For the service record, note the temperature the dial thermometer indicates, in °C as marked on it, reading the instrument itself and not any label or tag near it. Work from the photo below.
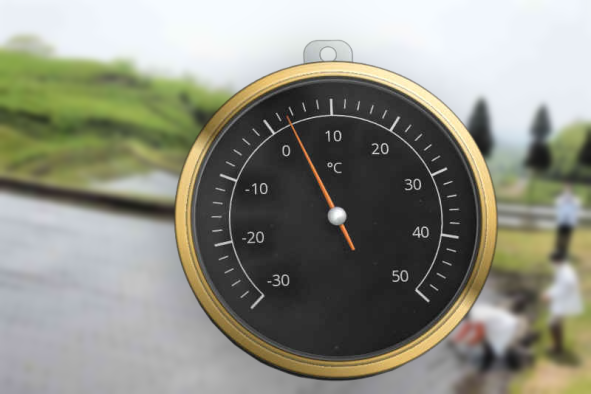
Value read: 3 °C
